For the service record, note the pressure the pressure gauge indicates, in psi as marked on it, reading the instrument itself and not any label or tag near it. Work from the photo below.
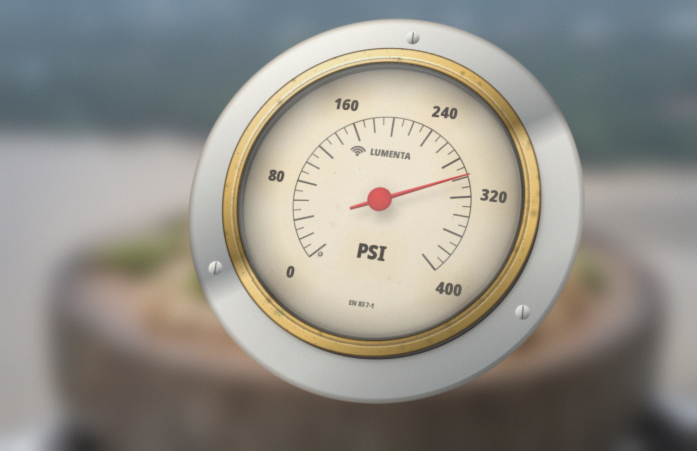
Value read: 300 psi
